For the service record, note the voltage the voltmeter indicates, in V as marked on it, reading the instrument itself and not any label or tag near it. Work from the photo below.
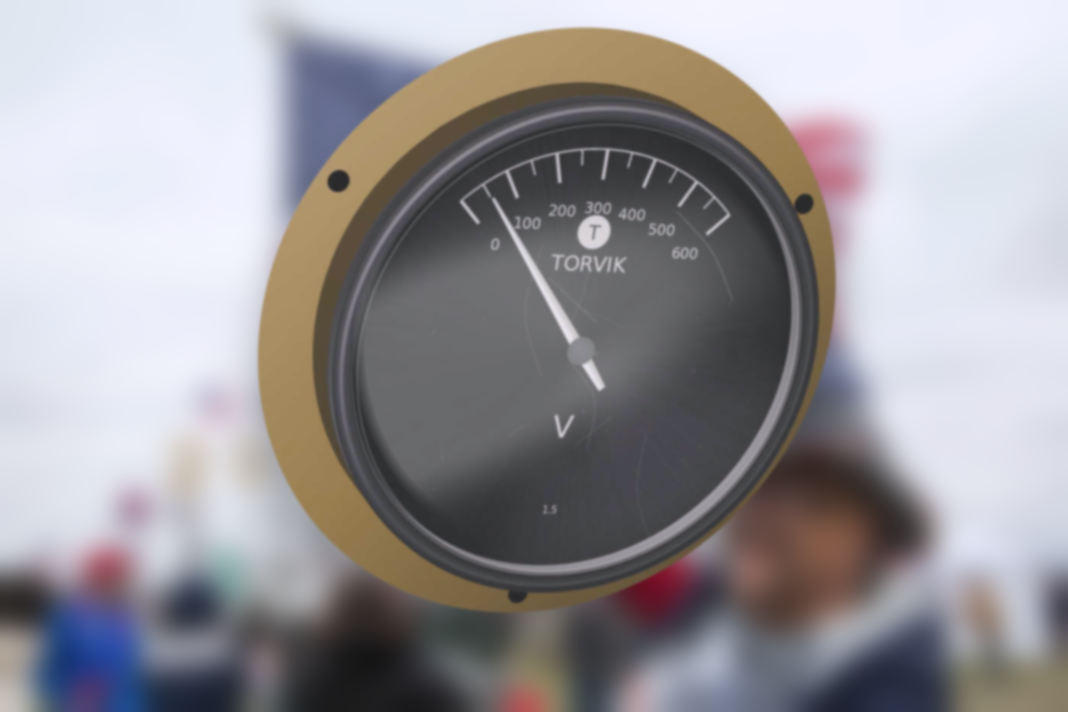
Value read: 50 V
